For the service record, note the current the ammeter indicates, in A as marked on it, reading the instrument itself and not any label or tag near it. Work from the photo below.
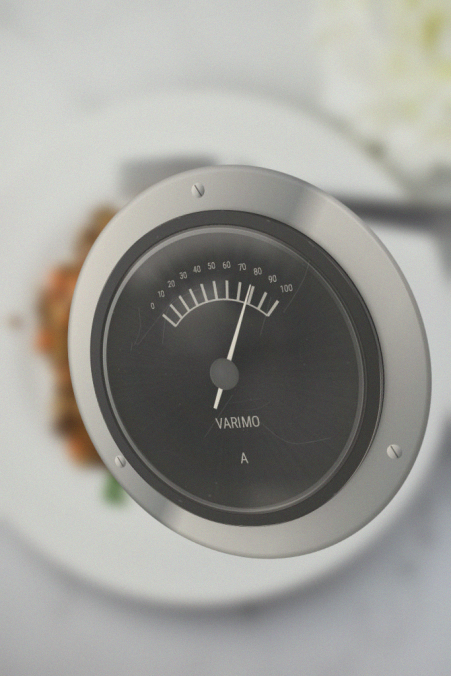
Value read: 80 A
